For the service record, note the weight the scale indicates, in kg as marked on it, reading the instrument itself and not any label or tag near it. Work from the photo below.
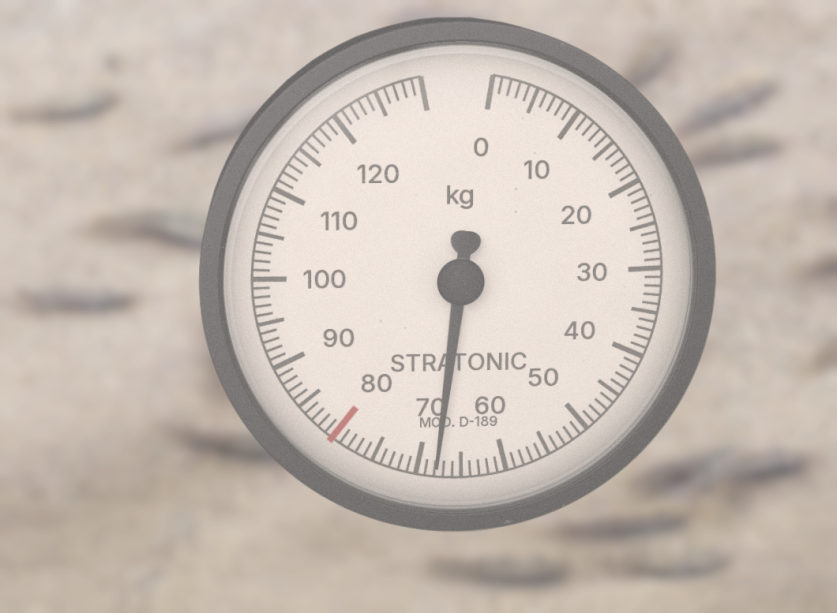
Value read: 68 kg
